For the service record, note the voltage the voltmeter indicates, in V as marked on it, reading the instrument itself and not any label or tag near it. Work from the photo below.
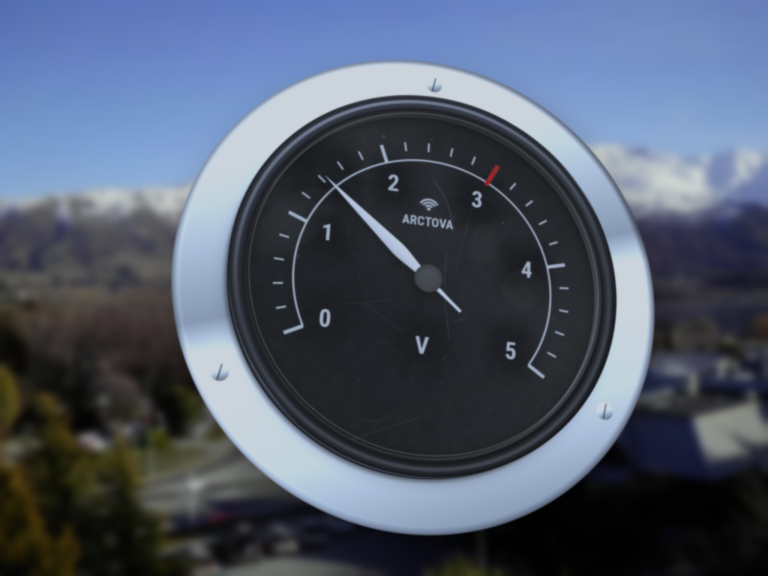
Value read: 1.4 V
